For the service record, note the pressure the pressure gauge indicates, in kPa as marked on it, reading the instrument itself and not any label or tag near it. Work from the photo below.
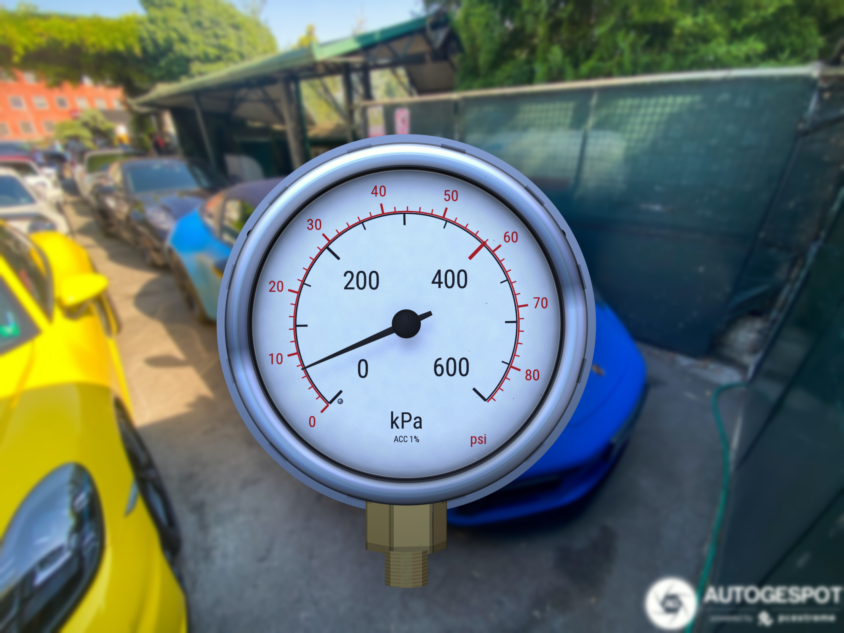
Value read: 50 kPa
